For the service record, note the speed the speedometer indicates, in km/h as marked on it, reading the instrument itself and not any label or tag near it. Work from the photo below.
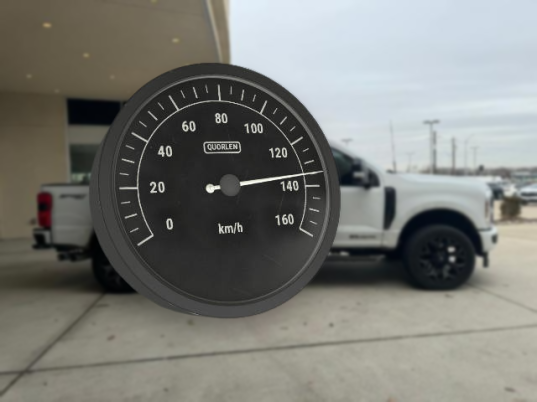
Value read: 135 km/h
